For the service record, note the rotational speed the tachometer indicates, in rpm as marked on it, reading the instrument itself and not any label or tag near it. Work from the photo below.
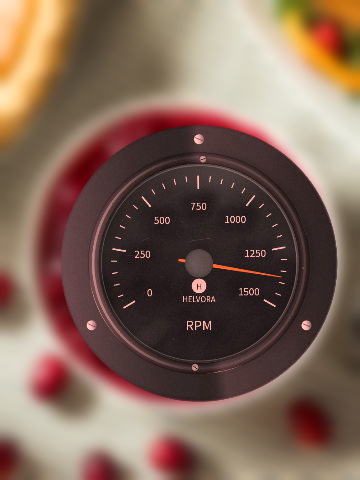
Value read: 1375 rpm
